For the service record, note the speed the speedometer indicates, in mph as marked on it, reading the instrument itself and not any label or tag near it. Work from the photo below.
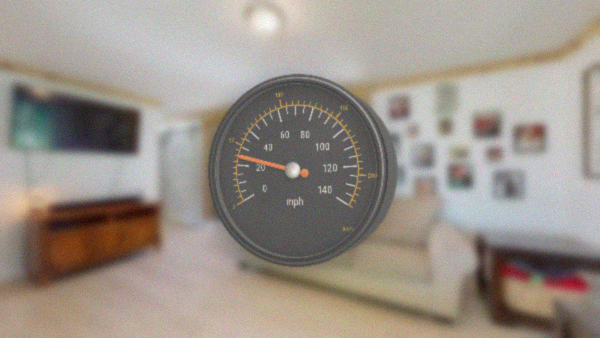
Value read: 25 mph
